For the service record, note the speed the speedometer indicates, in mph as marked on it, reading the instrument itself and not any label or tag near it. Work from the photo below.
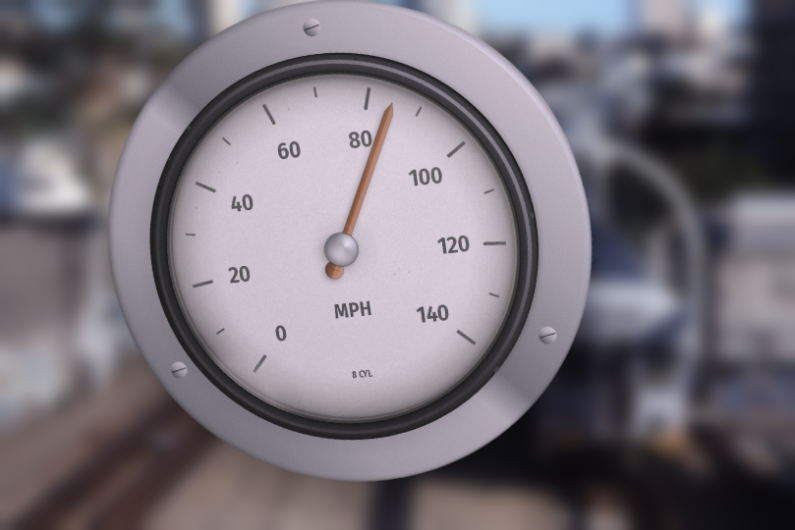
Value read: 85 mph
